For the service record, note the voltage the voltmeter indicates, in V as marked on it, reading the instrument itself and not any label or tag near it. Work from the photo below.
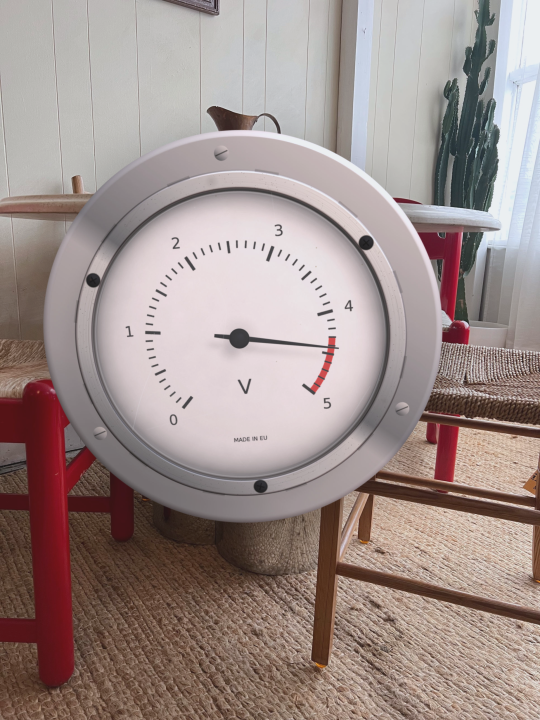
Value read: 4.4 V
